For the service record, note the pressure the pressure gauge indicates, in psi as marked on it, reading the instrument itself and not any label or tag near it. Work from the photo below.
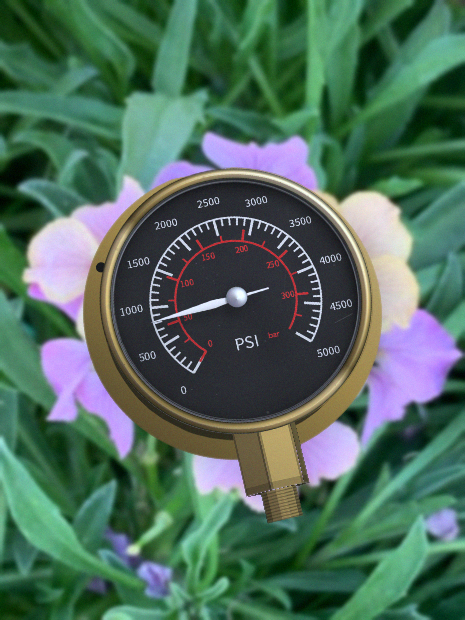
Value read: 800 psi
